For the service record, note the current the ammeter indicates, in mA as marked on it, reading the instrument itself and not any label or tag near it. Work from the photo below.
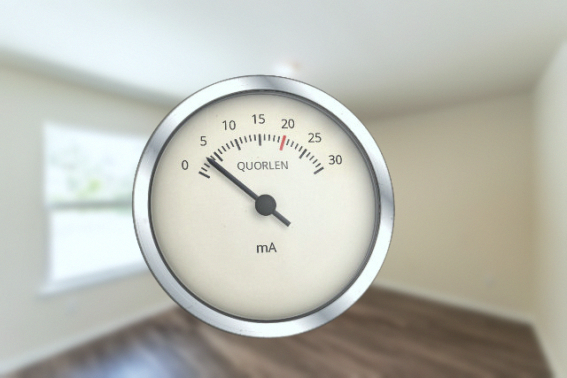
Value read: 3 mA
